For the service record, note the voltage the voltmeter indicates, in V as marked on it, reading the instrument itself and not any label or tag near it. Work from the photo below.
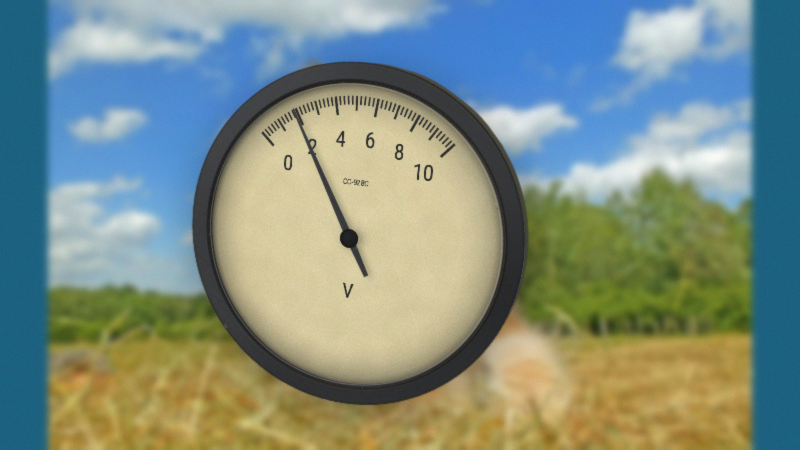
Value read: 2 V
